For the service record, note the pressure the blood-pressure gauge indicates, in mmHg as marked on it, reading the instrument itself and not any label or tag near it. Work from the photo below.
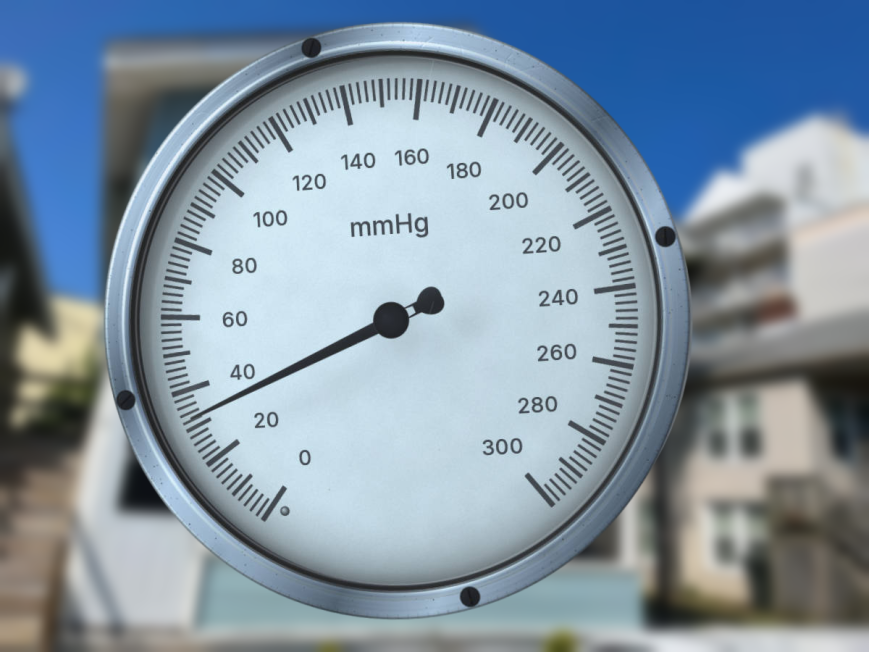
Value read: 32 mmHg
